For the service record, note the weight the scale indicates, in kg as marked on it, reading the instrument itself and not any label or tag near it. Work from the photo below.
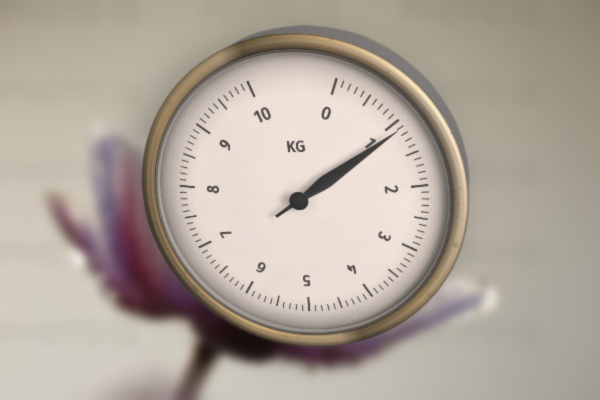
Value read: 1.1 kg
